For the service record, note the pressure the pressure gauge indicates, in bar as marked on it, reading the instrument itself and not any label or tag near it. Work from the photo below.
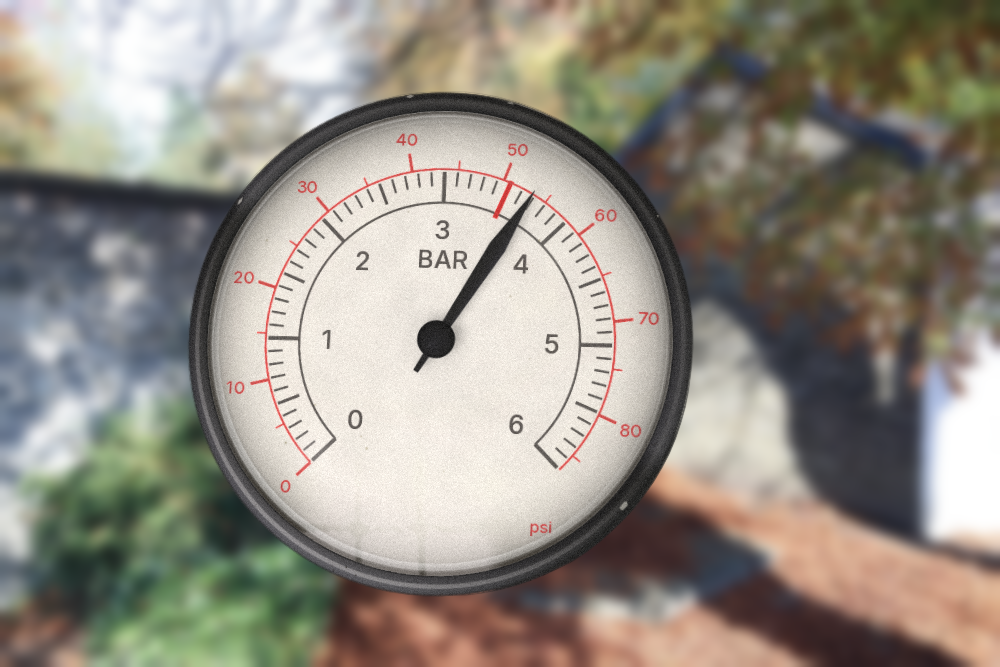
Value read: 3.7 bar
